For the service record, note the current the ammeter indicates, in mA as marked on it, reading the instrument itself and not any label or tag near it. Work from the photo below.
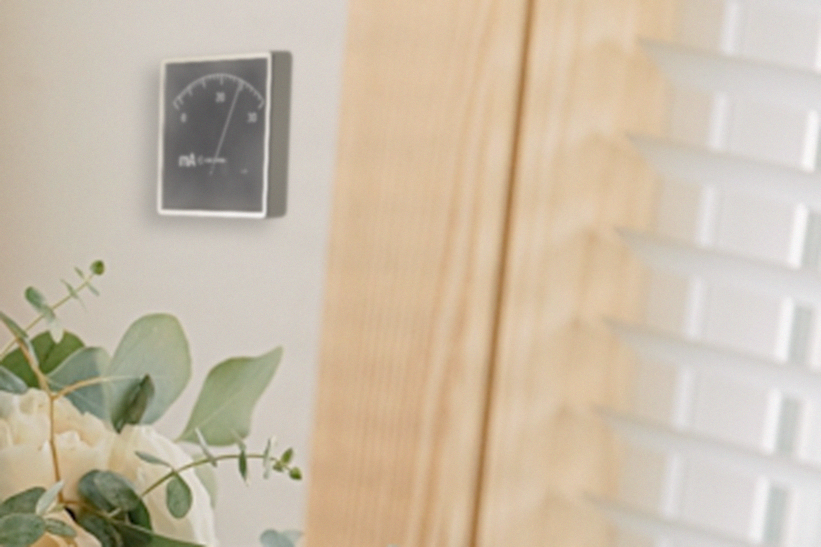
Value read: 25 mA
